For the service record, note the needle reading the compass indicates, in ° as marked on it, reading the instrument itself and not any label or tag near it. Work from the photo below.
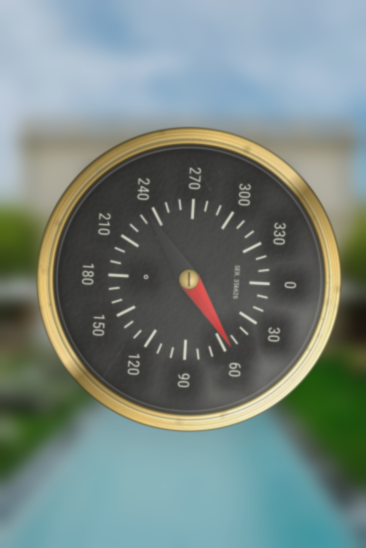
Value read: 55 °
